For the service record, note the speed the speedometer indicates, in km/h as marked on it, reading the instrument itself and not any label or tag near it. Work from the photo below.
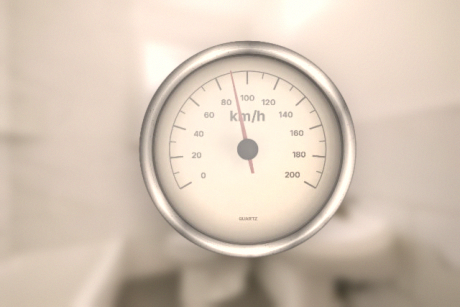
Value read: 90 km/h
